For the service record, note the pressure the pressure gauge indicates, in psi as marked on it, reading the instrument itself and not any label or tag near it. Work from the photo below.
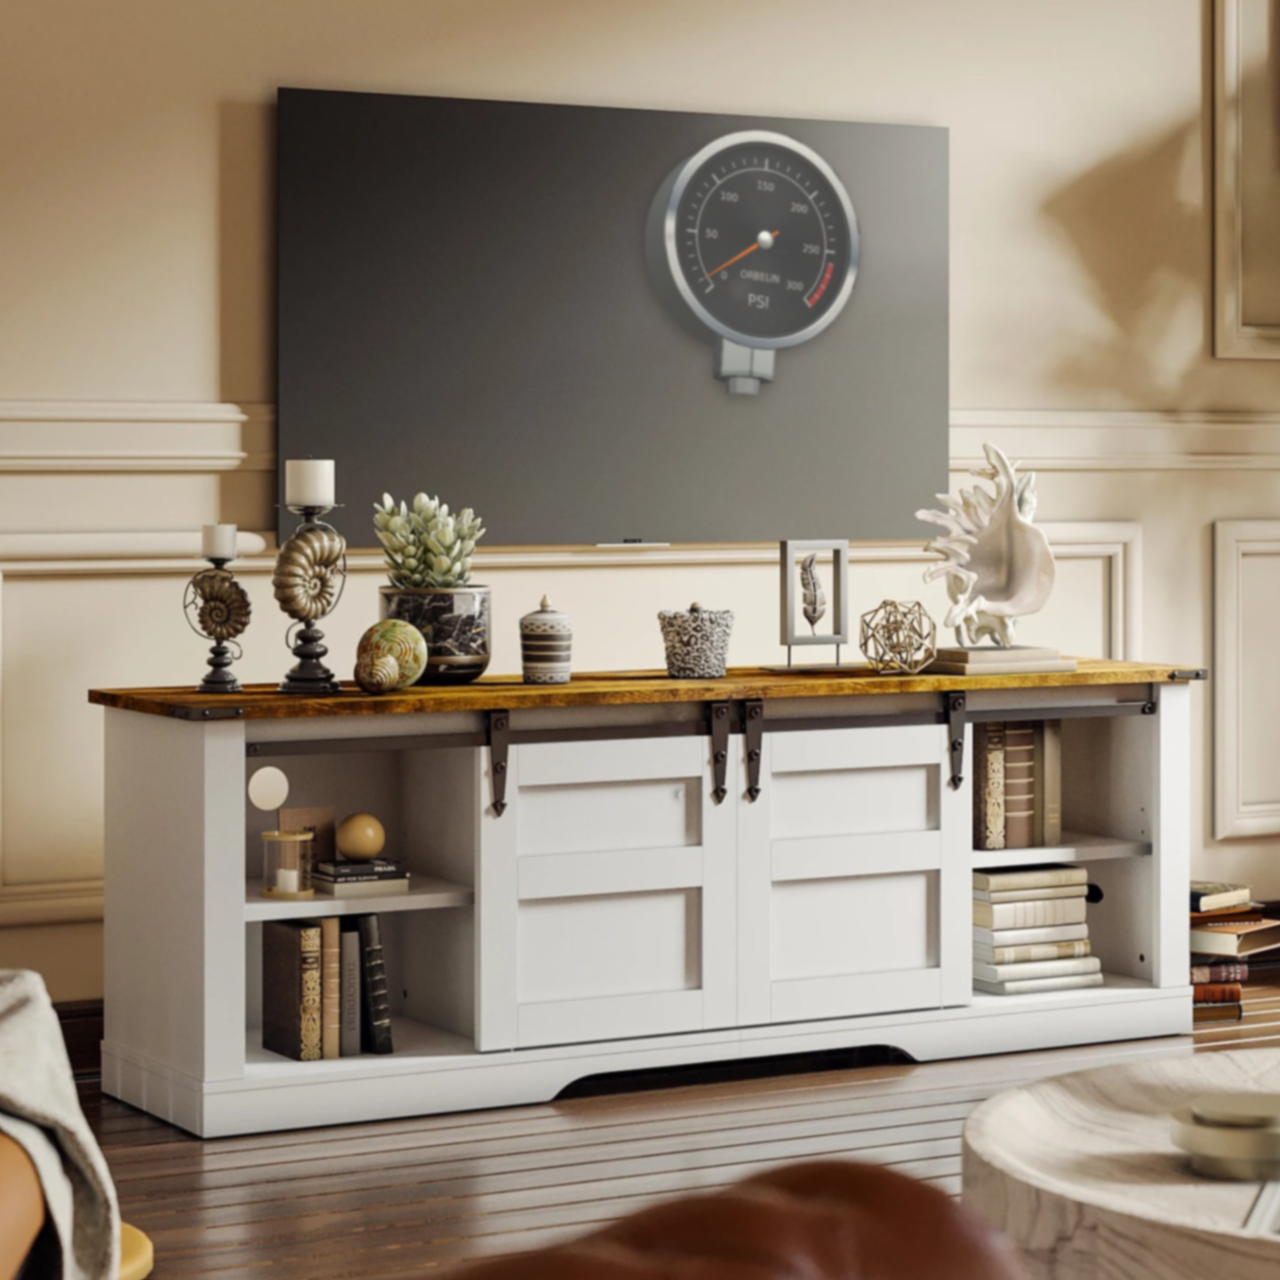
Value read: 10 psi
